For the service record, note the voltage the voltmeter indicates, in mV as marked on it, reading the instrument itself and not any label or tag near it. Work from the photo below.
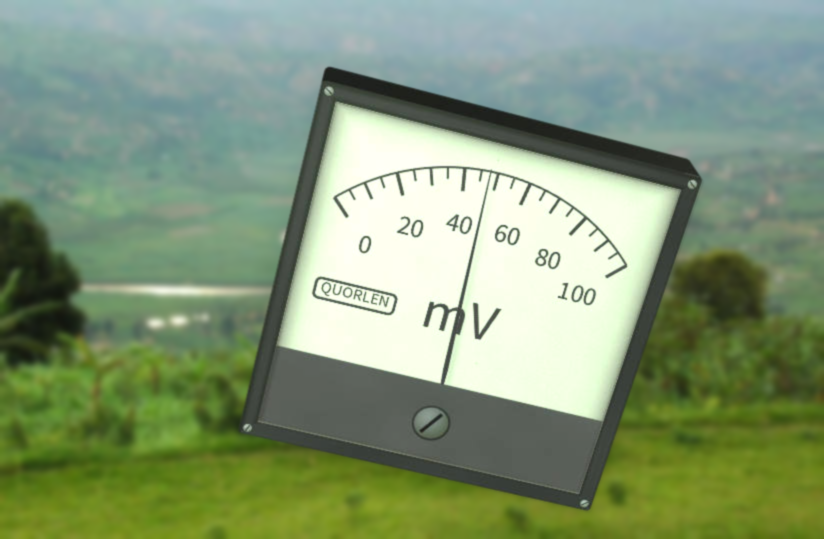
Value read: 47.5 mV
